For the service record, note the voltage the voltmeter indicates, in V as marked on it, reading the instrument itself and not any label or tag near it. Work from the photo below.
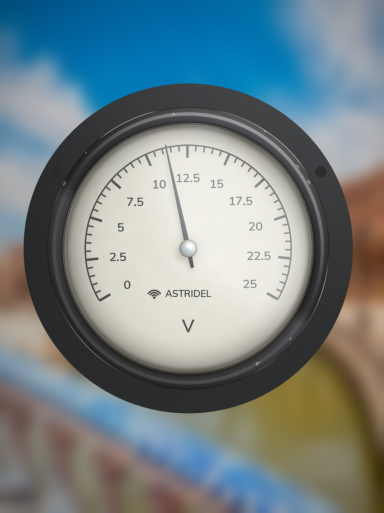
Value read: 11.25 V
